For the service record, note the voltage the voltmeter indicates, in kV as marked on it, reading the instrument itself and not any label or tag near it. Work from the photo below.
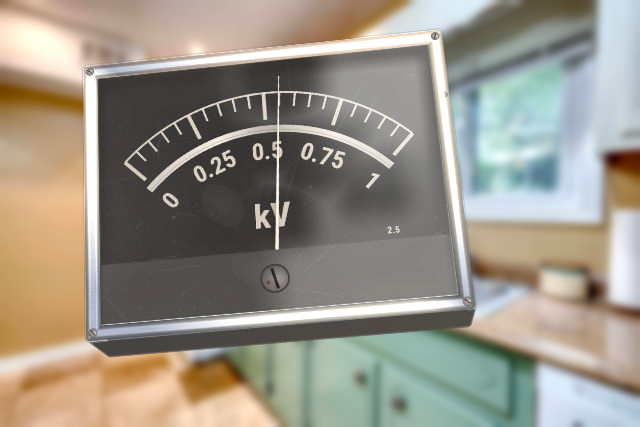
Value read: 0.55 kV
